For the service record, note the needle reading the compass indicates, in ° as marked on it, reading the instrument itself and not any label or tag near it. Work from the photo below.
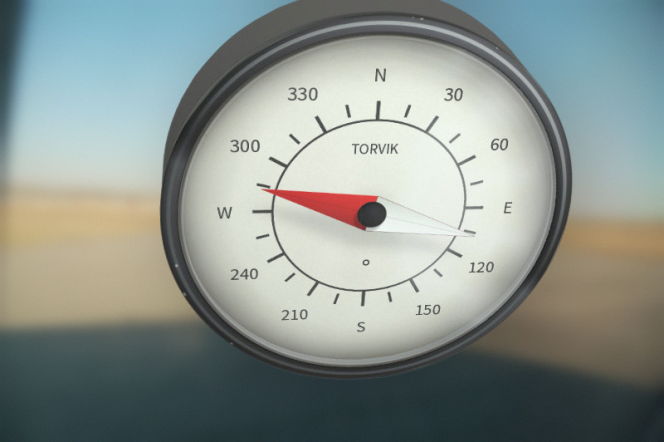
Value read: 285 °
